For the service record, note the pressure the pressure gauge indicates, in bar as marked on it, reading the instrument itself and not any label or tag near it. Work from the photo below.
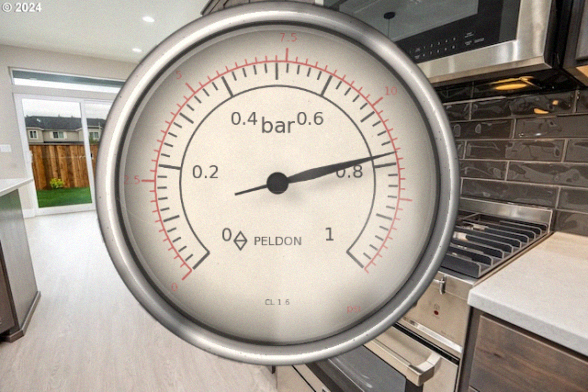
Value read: 0.78 bar
